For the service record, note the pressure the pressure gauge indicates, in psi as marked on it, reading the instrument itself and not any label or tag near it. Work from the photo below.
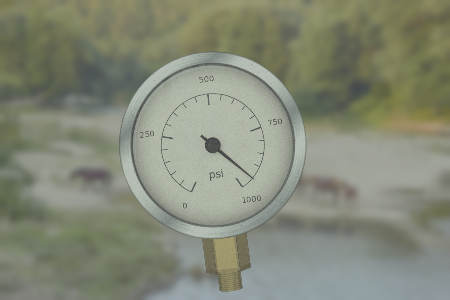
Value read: 950 psi
